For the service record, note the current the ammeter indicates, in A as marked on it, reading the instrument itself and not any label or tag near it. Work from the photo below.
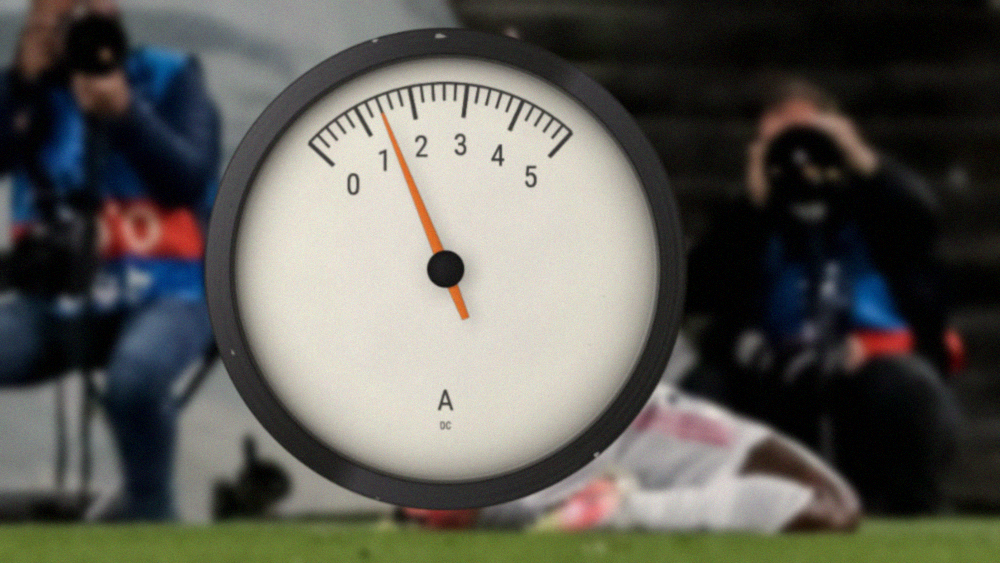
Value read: 1.4 A
